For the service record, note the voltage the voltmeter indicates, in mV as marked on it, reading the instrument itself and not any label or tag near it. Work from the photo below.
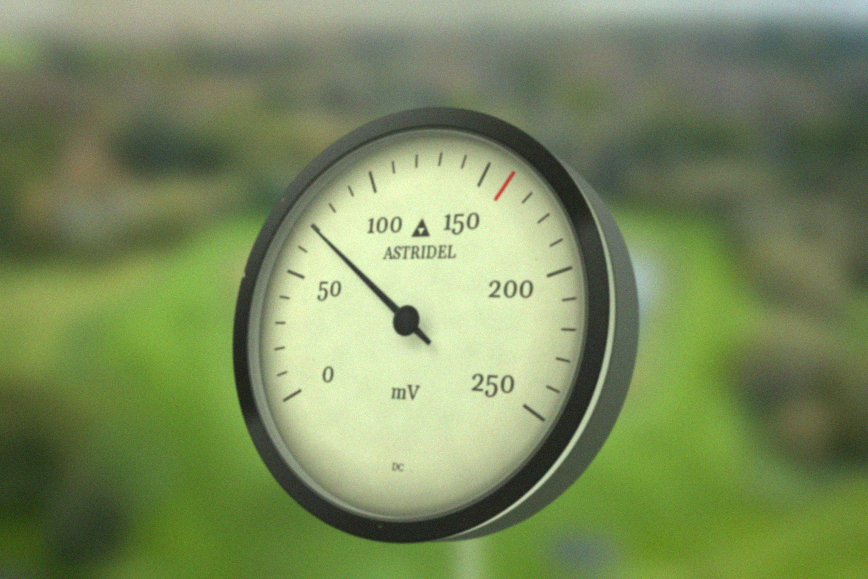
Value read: 70 mV
